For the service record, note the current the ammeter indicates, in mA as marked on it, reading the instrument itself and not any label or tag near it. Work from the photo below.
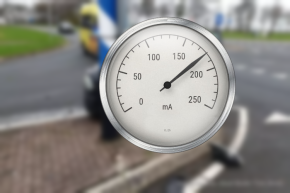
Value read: 180 mA
